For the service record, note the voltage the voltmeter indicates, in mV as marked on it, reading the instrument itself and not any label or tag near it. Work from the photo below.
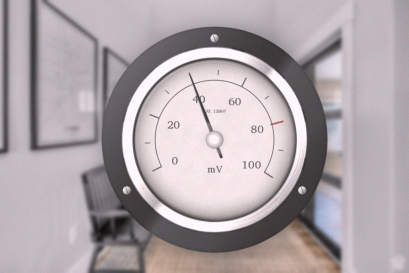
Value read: 40 mV
